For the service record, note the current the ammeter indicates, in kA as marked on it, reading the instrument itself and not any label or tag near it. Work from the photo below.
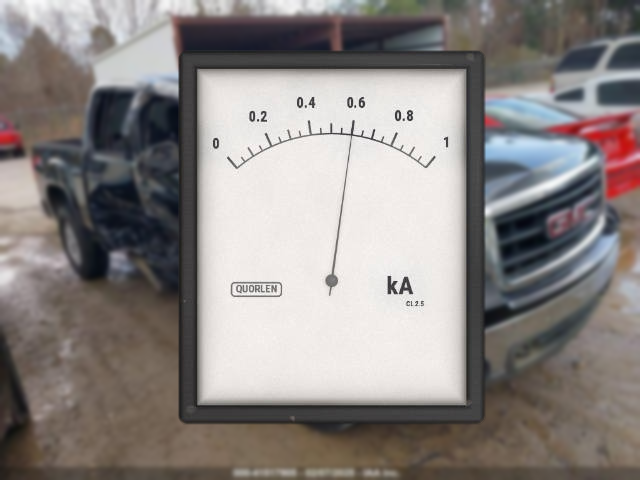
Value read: 0.6 kA
